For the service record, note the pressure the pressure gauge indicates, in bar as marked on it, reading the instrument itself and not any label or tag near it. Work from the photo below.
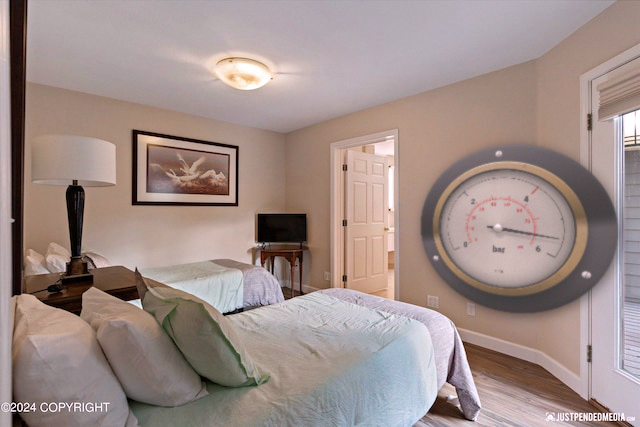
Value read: 5.5 bar
